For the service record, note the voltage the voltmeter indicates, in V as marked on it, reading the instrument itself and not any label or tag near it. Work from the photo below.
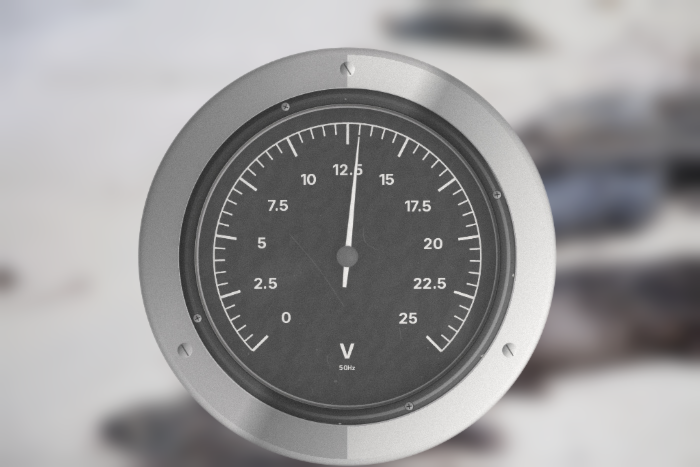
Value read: 13 V
